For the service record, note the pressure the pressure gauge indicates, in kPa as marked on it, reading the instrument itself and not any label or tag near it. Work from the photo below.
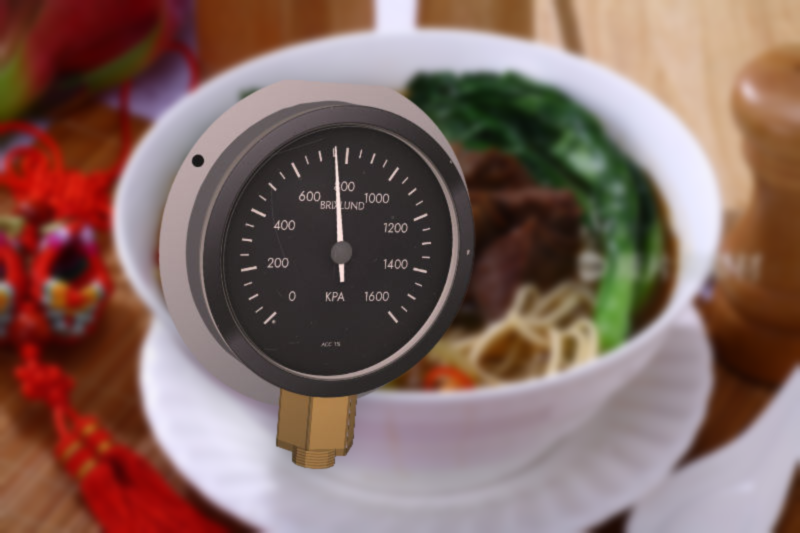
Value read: 750 kPa
